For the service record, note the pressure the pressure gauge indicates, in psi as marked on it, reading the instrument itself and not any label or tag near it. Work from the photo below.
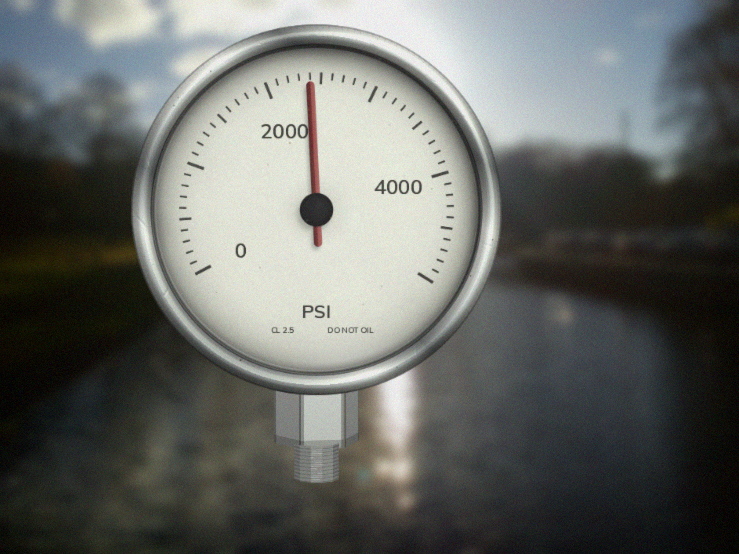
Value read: 2400 psi
